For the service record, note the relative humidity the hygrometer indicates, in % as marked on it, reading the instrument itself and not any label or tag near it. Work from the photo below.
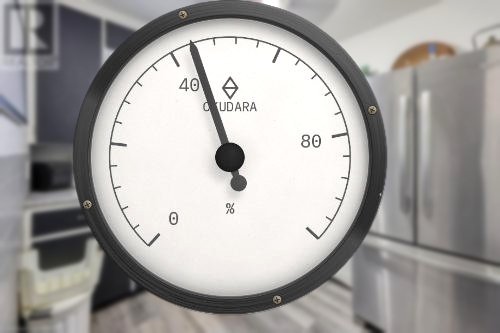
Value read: 44 %
